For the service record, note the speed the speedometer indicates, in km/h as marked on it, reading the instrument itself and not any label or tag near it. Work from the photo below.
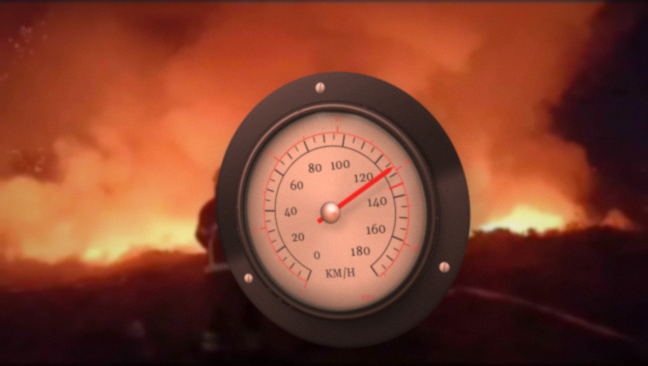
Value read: 127.5 km/h
